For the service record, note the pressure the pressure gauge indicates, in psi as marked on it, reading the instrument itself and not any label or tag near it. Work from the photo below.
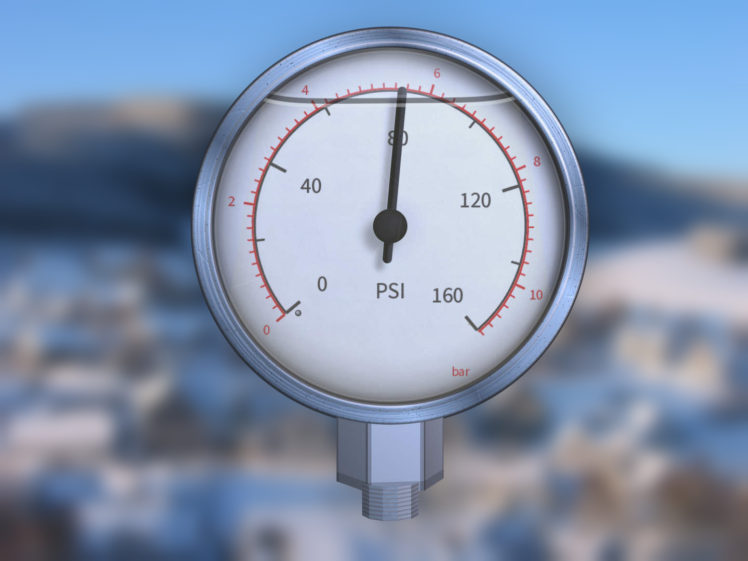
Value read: 80 psi
